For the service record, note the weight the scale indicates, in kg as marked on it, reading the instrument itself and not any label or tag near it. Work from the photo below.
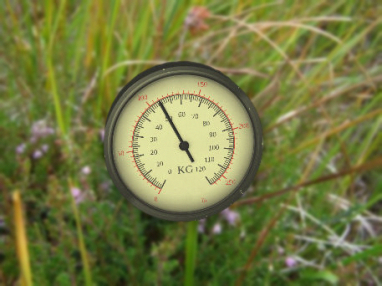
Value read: 50 kg
